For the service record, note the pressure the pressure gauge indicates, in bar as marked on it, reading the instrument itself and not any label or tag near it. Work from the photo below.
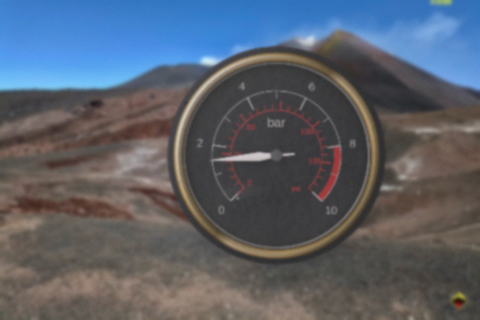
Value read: 1.5 bar
